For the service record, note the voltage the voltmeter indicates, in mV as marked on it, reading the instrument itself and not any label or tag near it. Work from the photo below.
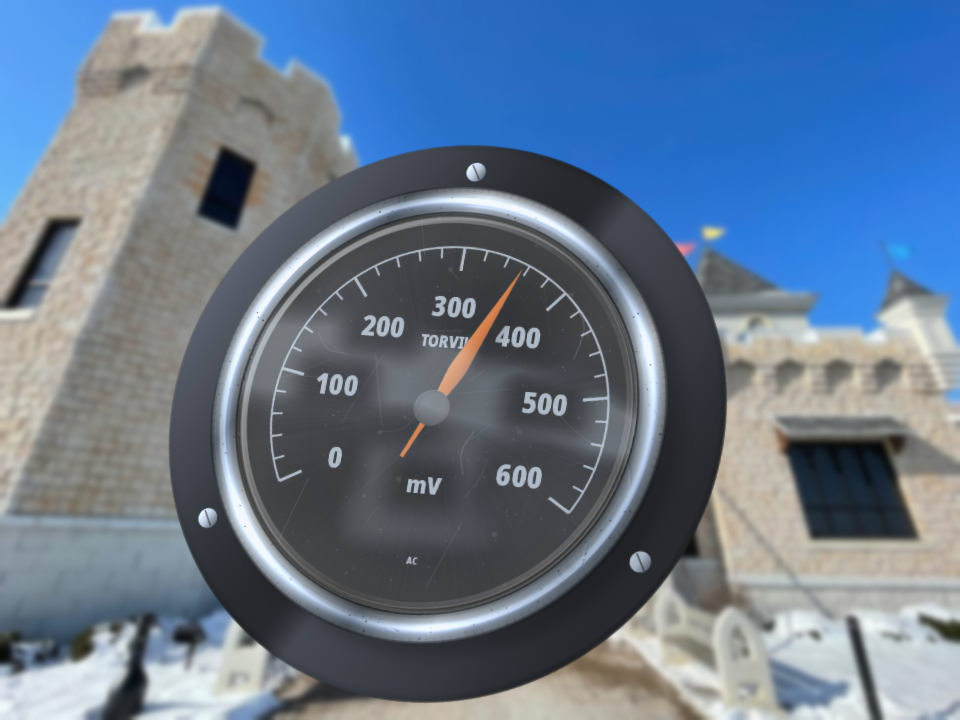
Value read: 360 mV
